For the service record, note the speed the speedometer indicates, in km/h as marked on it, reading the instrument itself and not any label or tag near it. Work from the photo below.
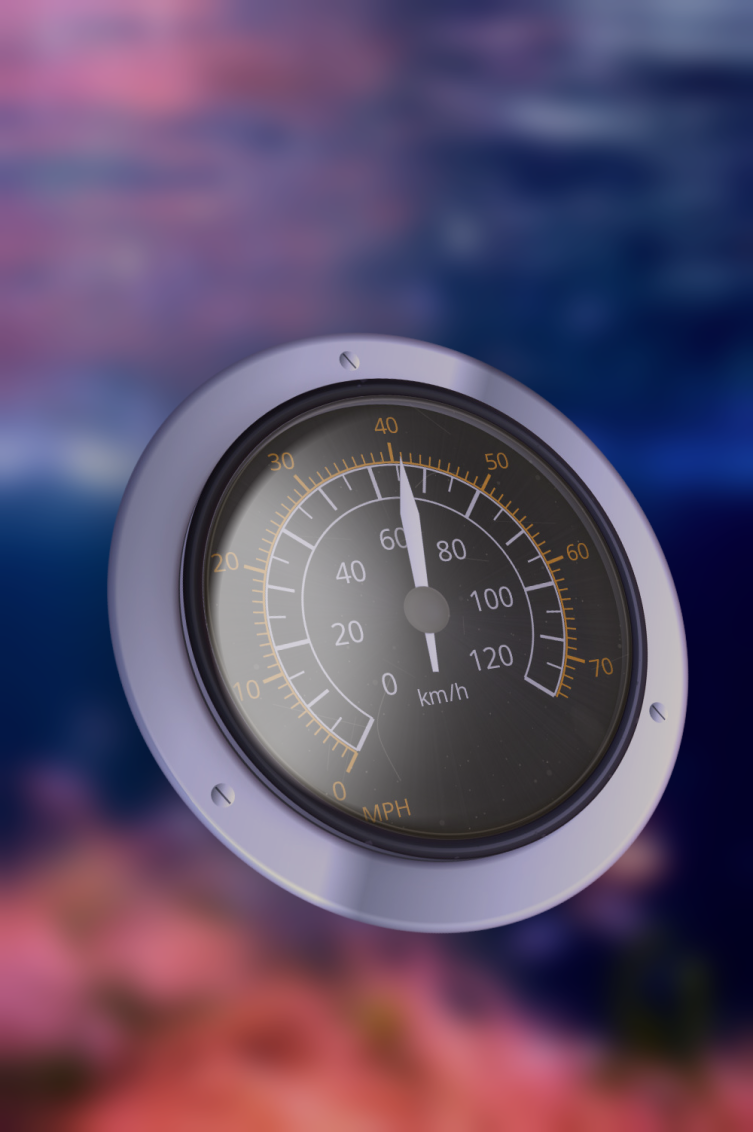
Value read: 65 km/h
